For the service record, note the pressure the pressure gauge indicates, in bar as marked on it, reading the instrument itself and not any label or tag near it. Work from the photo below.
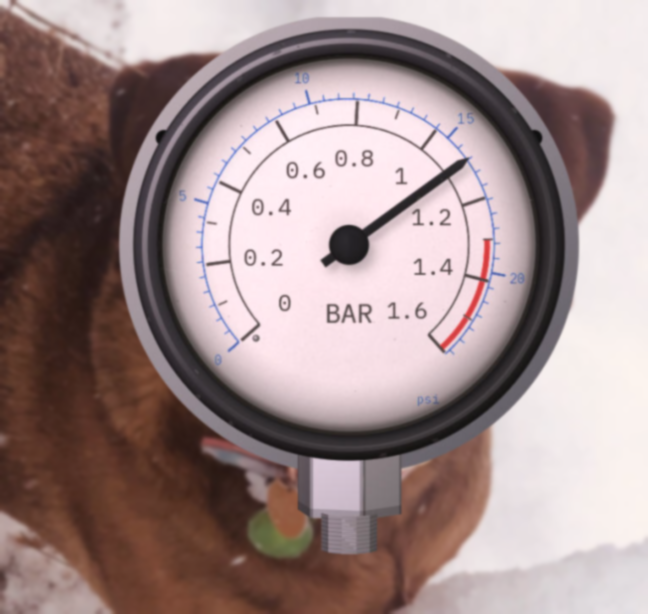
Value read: 1.1 bar
